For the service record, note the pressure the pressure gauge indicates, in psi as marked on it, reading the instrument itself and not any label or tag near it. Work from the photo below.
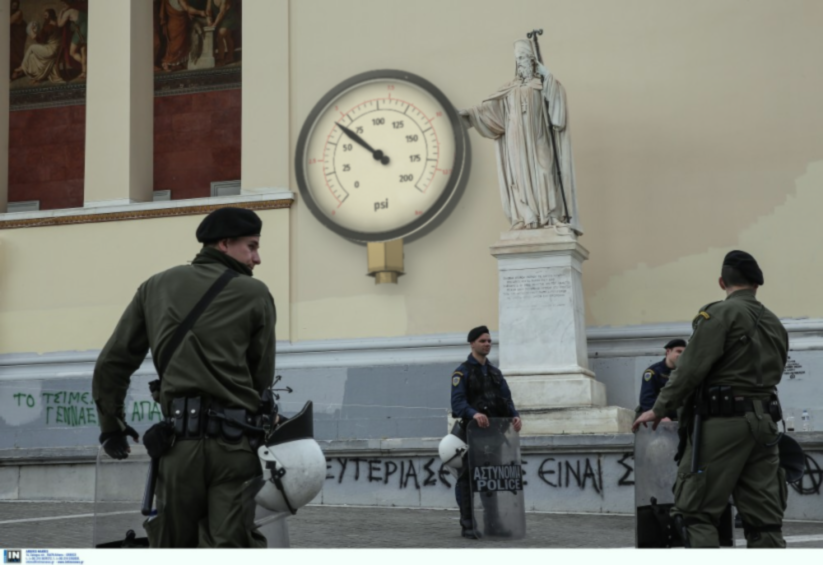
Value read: 65 psi
